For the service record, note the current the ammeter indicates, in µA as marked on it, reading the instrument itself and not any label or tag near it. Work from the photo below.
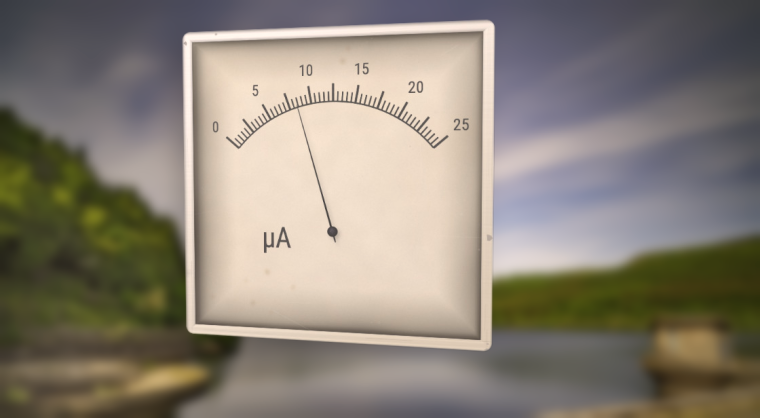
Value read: 8.5 µA
